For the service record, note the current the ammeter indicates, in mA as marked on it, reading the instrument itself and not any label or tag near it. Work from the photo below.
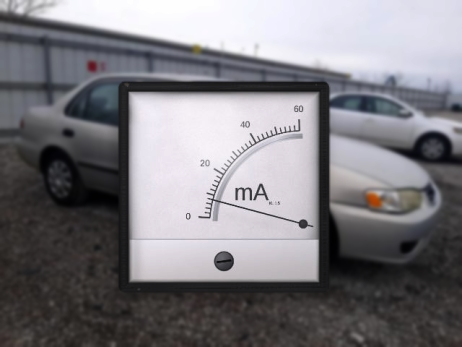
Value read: 8 mA
